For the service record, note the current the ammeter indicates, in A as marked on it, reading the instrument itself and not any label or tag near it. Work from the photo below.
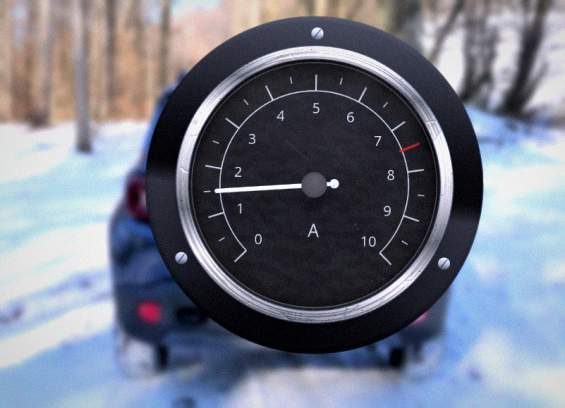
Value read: 1.5 A
